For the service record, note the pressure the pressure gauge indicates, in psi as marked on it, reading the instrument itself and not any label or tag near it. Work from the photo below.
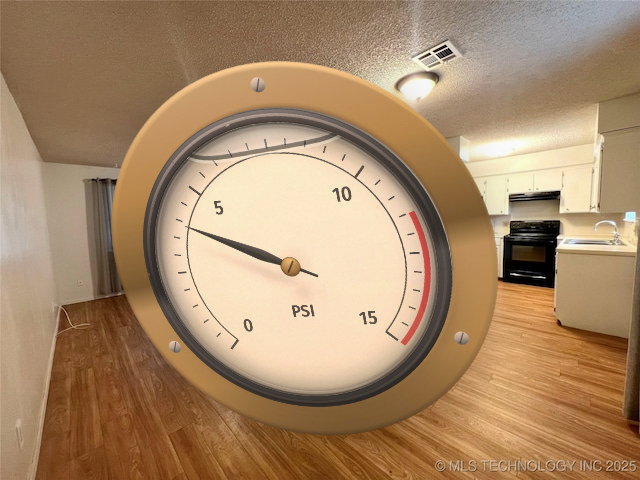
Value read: 4 psi
